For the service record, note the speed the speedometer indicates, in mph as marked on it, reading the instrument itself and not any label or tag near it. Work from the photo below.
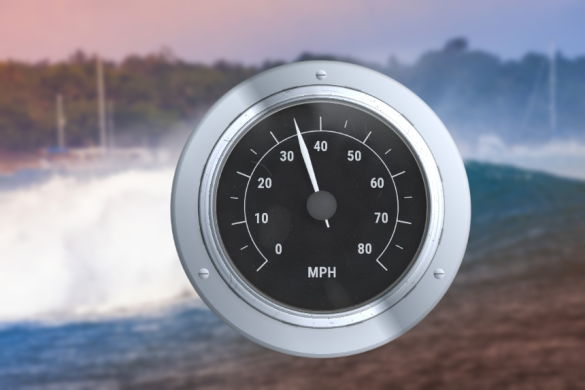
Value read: 35 mph
